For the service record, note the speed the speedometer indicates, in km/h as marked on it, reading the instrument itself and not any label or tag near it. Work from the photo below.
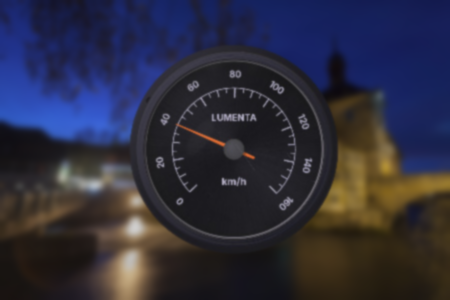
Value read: 40 km/h
